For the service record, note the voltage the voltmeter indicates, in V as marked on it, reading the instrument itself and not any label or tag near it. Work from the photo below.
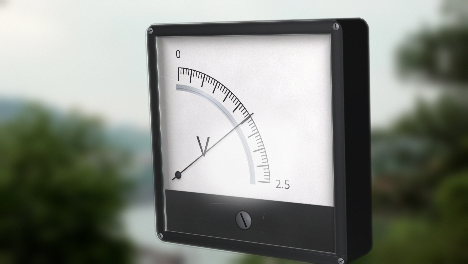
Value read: 1.5 V
